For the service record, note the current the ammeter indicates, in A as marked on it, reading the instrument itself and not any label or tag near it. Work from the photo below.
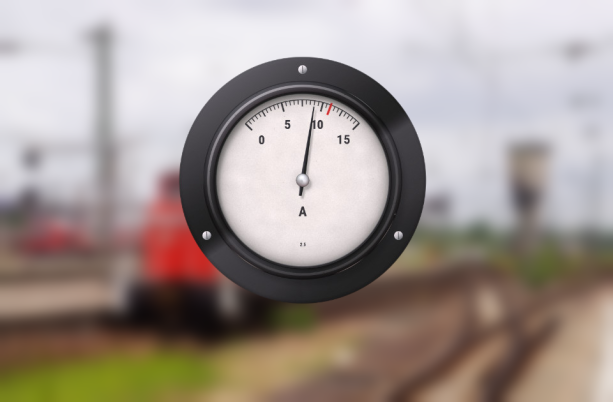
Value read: 9 A
